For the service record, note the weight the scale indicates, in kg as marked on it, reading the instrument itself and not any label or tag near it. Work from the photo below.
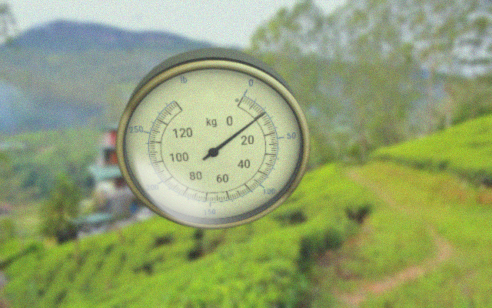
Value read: 10 kg
